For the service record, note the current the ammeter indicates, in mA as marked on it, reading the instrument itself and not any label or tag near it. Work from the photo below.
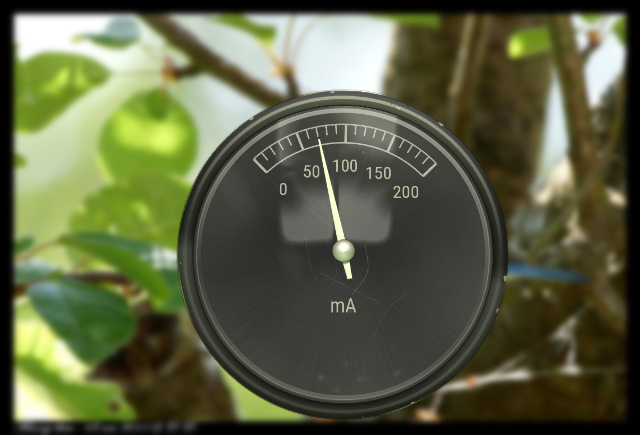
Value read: 70 mA
